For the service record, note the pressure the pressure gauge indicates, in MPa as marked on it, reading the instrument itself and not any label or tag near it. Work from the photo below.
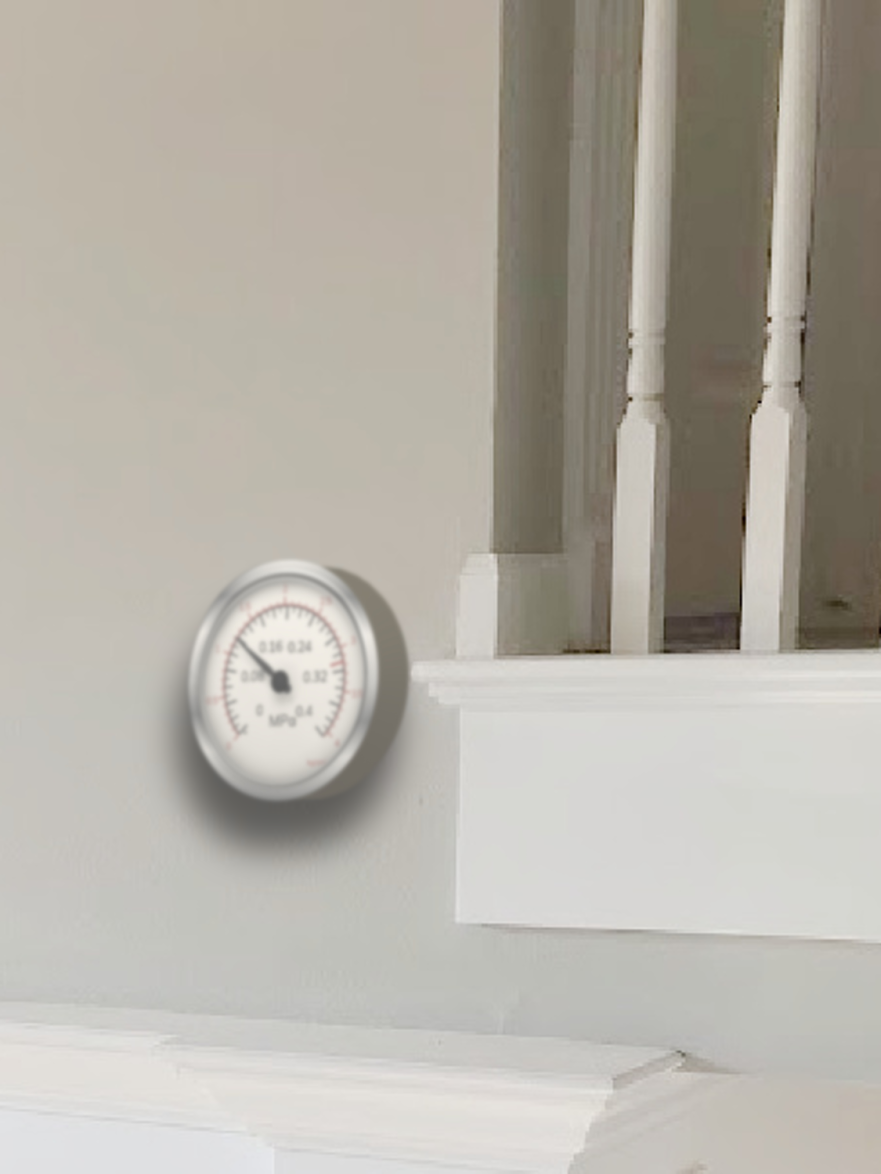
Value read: 0.12 MPa
